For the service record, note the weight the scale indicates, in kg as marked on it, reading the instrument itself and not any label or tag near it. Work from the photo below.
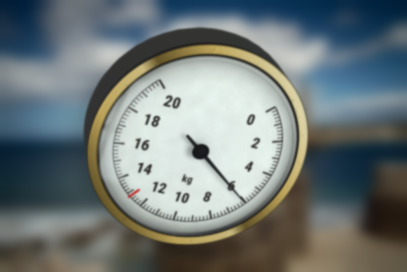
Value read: 6 kg
